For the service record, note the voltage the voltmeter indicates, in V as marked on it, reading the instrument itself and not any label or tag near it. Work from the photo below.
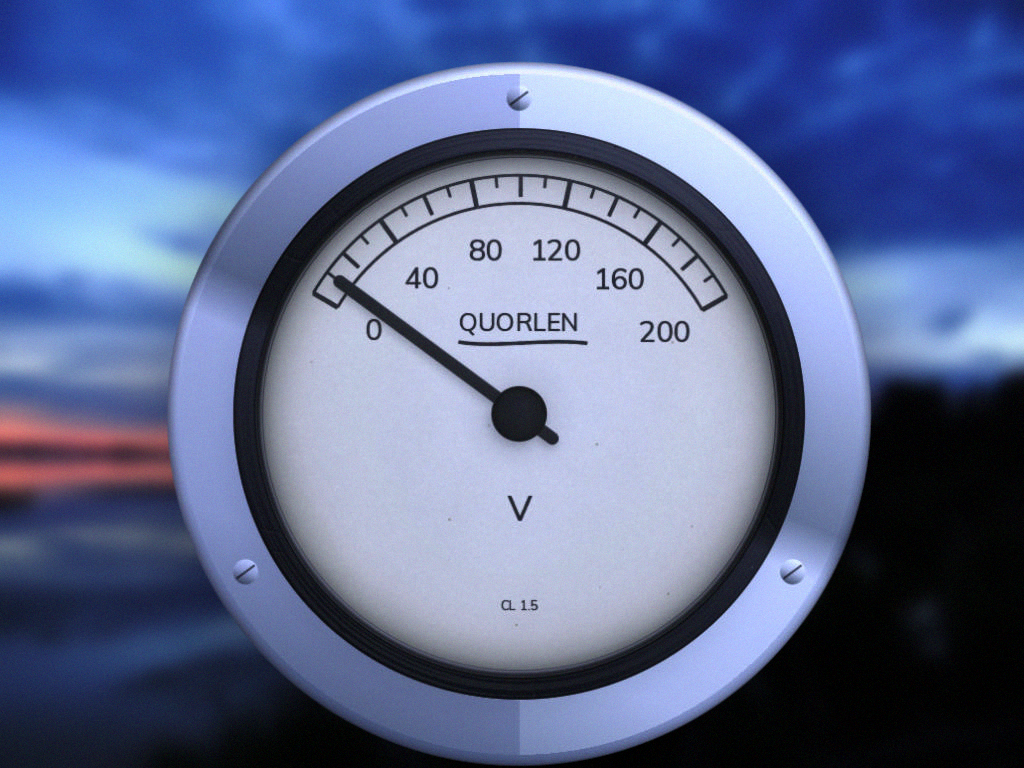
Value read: 10 V
